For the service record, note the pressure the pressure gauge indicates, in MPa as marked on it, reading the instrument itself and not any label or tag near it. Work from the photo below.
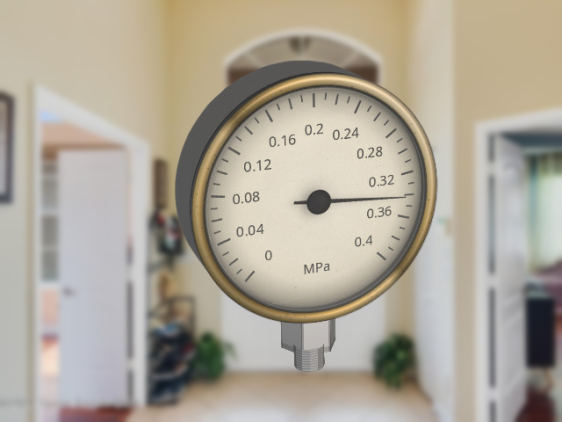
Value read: 0.34 MPa
